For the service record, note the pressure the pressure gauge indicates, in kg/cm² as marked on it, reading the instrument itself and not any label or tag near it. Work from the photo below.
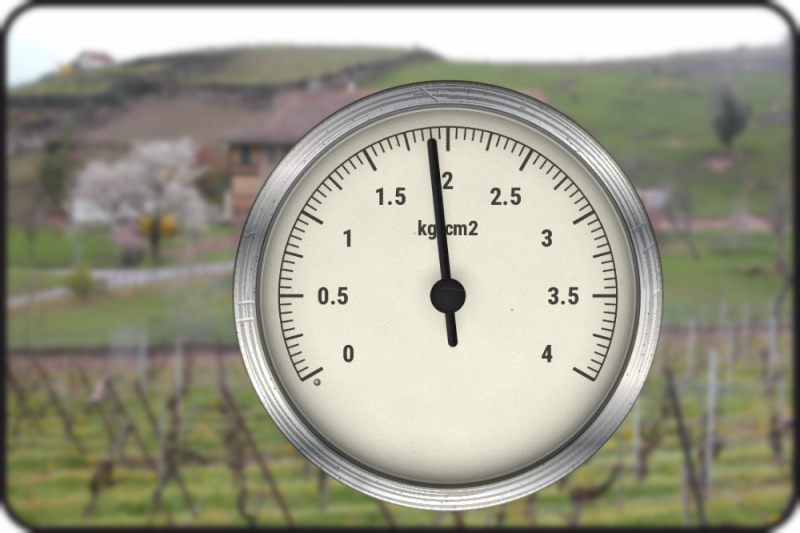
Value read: 1.9 kg/cm²
